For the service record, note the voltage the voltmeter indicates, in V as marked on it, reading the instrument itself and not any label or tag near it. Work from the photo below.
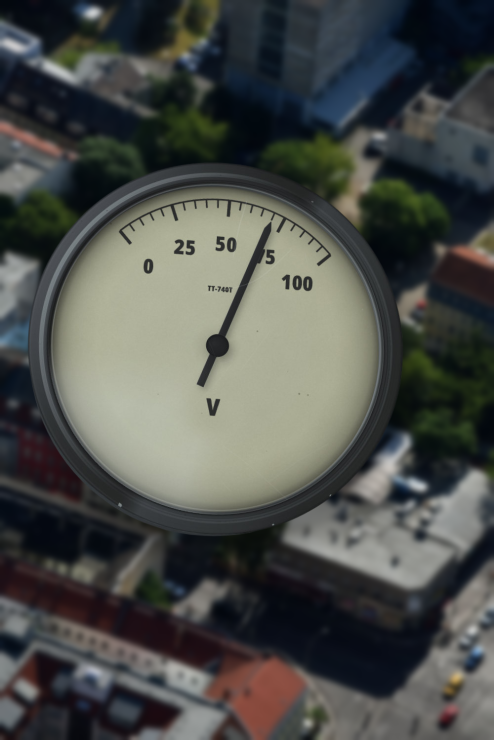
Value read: 70 V
